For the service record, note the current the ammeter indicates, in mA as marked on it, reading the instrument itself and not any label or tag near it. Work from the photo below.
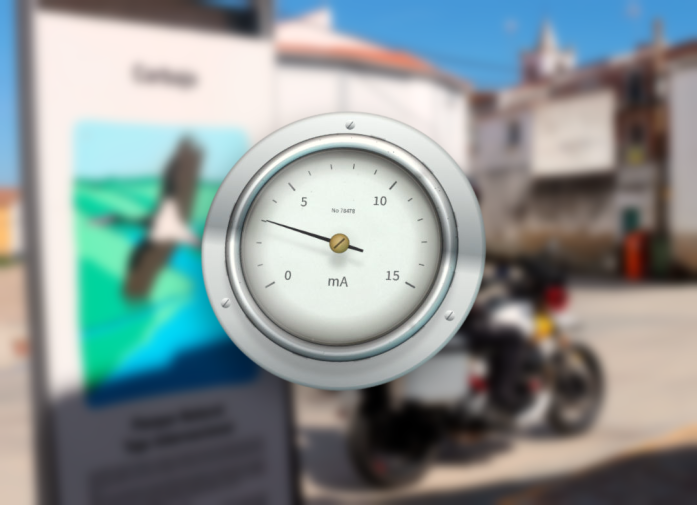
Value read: 3 mA
